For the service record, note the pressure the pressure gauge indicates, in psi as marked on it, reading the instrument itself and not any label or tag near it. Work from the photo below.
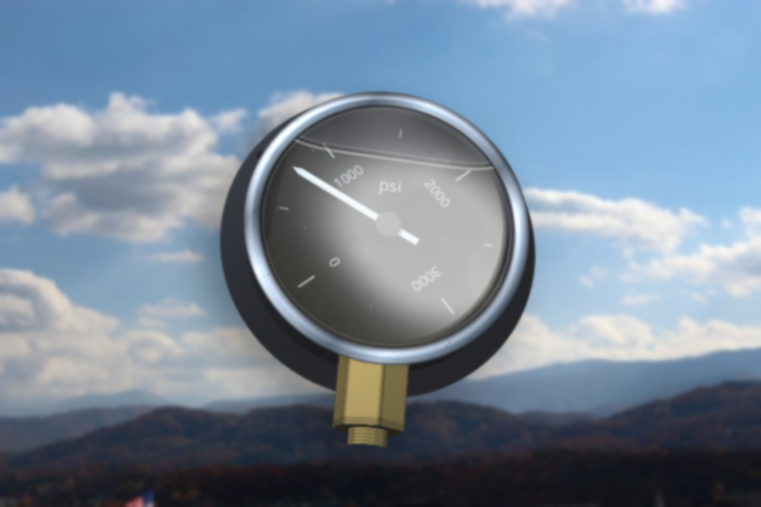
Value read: 750 psi
